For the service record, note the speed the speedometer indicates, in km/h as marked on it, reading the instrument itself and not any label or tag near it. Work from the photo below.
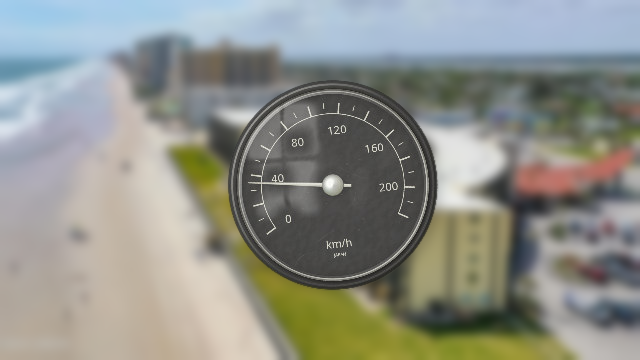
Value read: 35 km/h
